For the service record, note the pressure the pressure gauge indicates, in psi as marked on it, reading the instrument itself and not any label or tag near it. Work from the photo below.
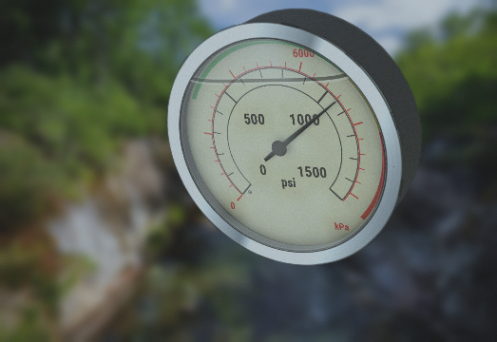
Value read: 1050 psi
